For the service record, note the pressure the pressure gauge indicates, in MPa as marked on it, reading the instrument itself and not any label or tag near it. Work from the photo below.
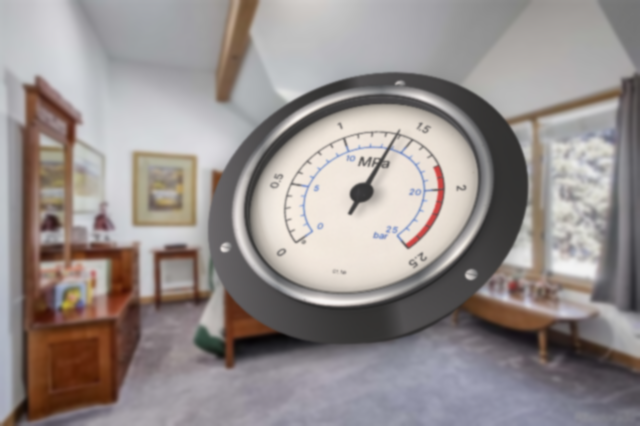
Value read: 1.4 MPa
